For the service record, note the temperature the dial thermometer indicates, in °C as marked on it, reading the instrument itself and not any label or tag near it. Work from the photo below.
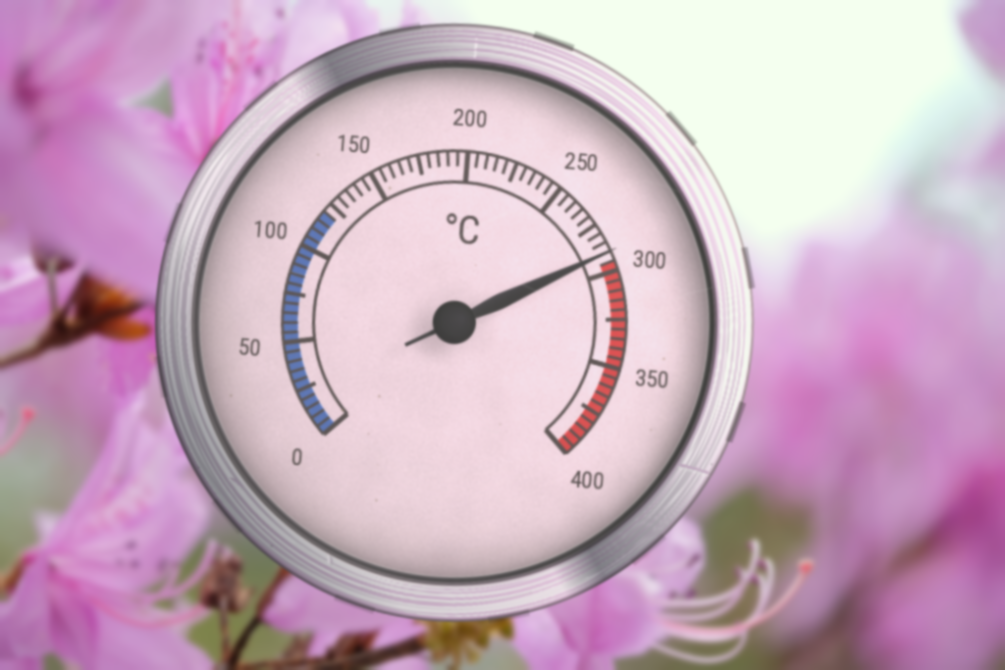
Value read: 290 °C
